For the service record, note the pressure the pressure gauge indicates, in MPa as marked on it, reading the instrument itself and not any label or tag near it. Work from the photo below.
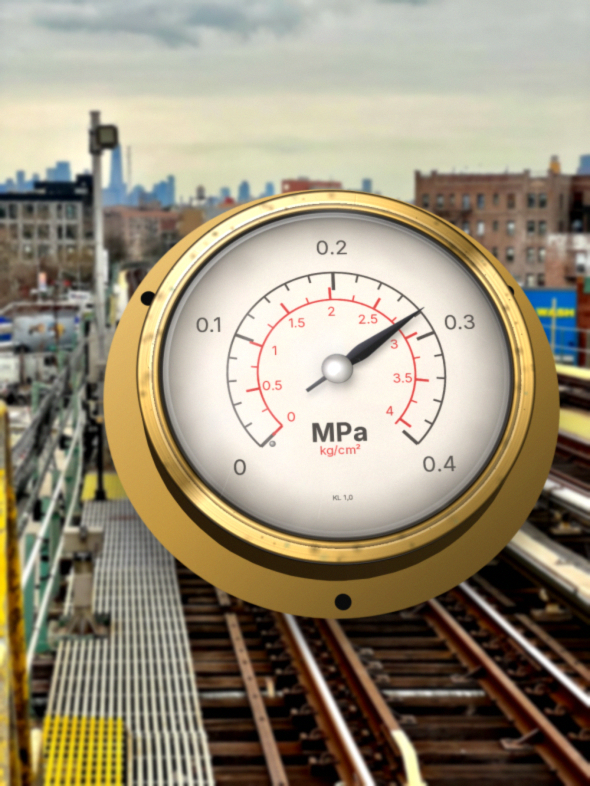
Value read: 0.28 MPa
